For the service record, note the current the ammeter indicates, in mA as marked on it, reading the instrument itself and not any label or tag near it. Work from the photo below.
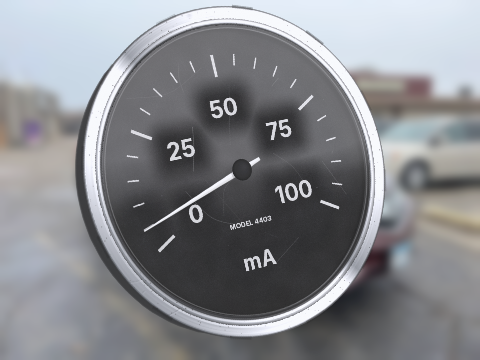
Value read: 5 mA
